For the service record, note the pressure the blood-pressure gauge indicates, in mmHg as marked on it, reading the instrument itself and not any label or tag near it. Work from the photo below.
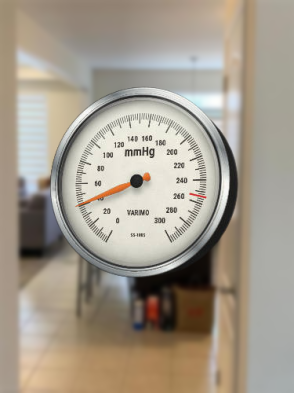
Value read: 40 mmHg
